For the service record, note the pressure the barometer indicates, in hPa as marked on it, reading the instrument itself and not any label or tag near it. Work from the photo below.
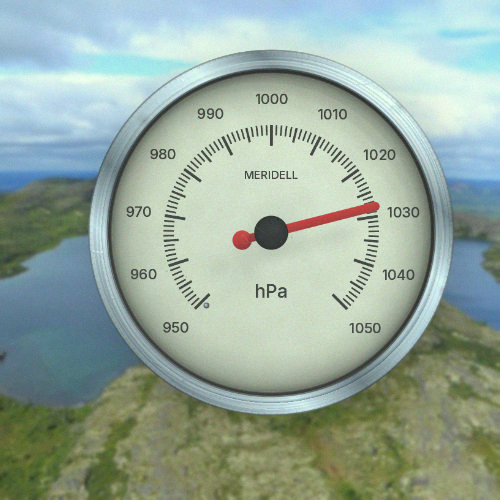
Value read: 1028 hPa
